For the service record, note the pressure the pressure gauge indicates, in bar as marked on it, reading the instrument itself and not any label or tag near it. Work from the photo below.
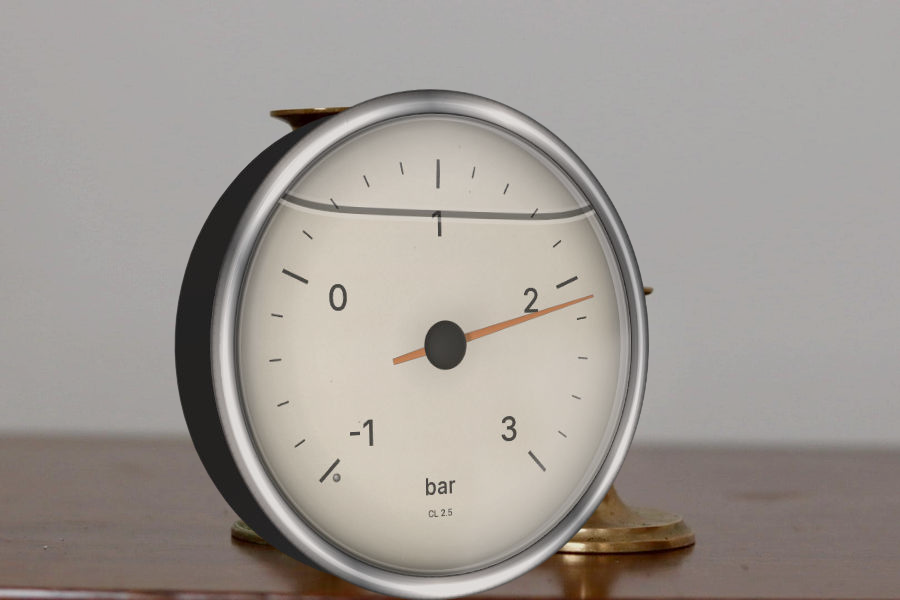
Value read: 2.1 bar
